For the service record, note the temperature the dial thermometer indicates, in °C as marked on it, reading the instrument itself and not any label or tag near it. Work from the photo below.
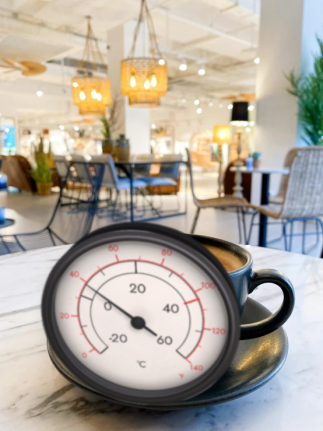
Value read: 5 °C
